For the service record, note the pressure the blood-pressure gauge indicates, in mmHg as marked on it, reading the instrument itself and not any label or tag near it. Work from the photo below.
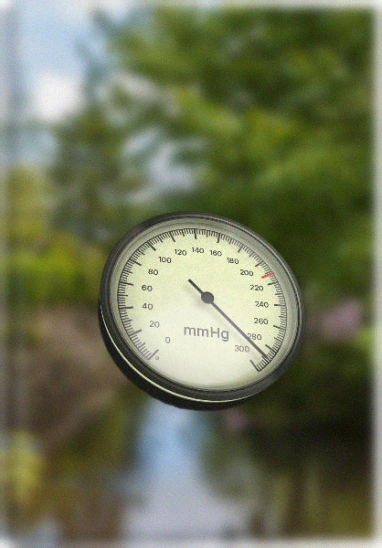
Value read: 290 mmHg
